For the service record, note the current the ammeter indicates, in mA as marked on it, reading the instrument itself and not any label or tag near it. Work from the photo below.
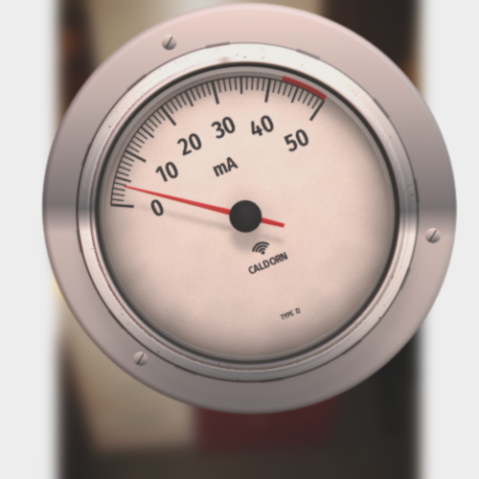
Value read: 4 mA
